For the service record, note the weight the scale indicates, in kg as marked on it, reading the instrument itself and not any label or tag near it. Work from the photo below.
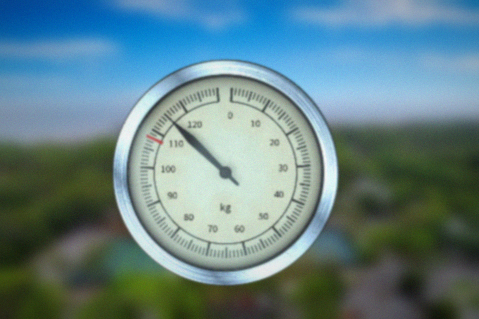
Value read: 115 kg
